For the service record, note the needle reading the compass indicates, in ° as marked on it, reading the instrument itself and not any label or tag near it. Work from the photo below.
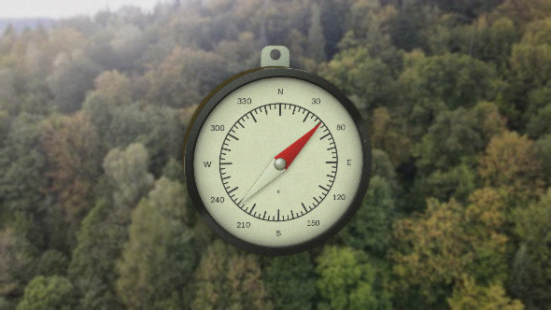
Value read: 45 °
